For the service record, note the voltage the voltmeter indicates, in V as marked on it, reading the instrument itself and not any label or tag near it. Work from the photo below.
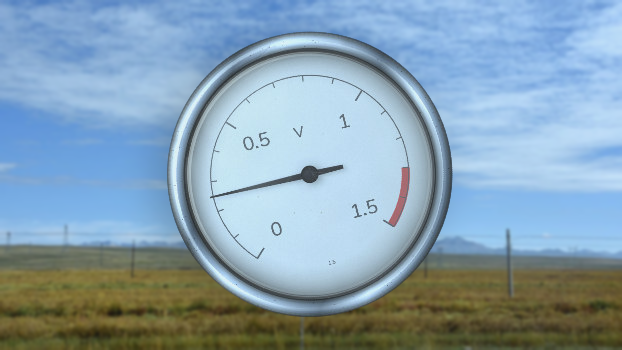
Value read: 0.25 V
